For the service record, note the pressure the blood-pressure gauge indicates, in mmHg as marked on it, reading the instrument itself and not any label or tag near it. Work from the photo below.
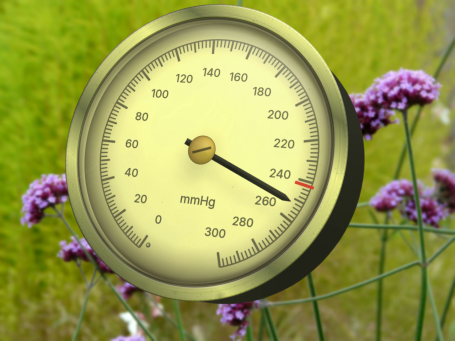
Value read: 252 mmHg
